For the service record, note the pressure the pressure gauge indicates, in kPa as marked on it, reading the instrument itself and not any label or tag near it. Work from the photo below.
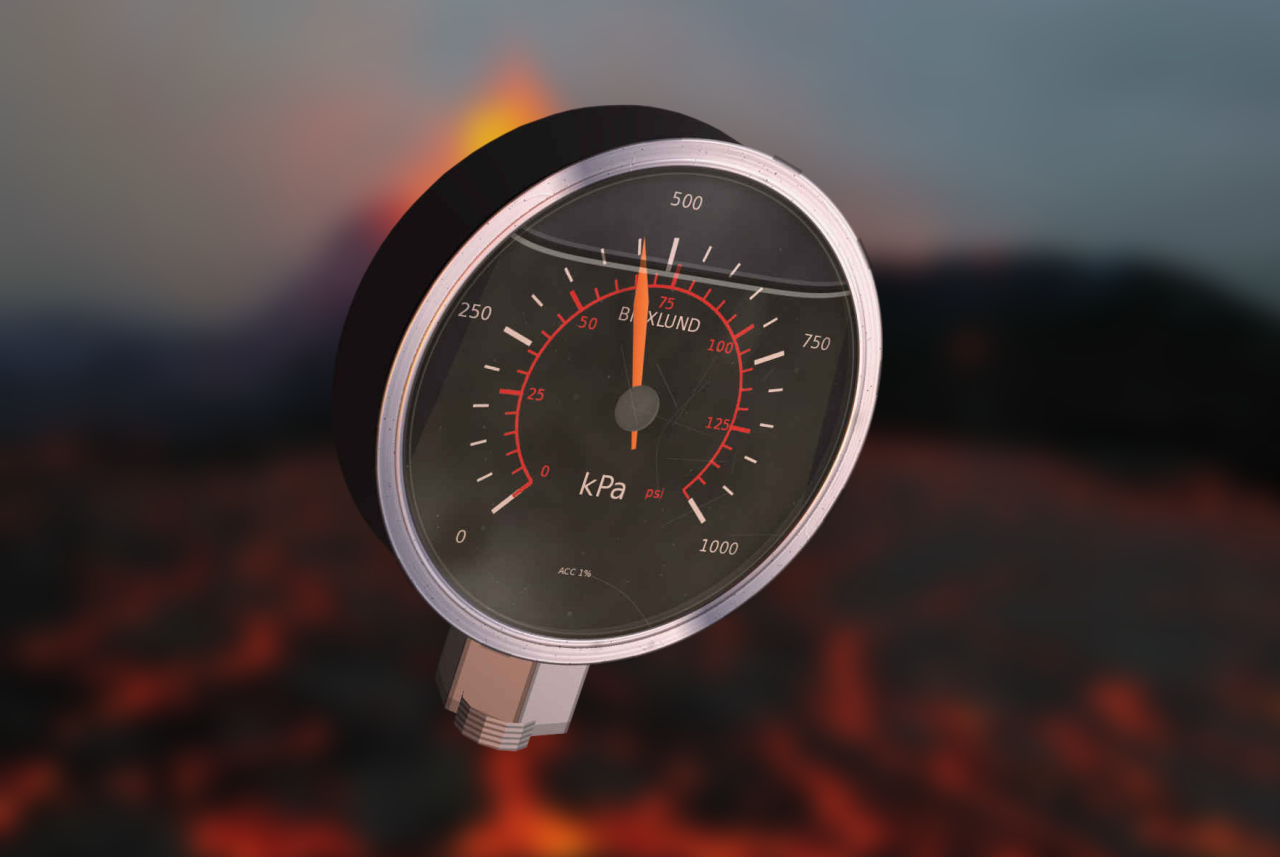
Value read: 450 kPa
